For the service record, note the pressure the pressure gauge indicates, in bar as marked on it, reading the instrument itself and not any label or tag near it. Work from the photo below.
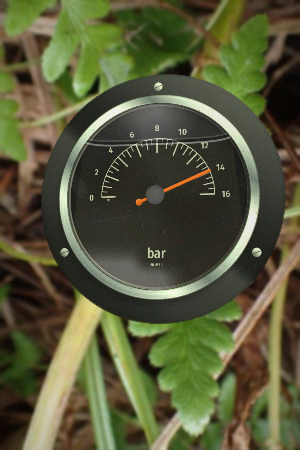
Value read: 14 bar
